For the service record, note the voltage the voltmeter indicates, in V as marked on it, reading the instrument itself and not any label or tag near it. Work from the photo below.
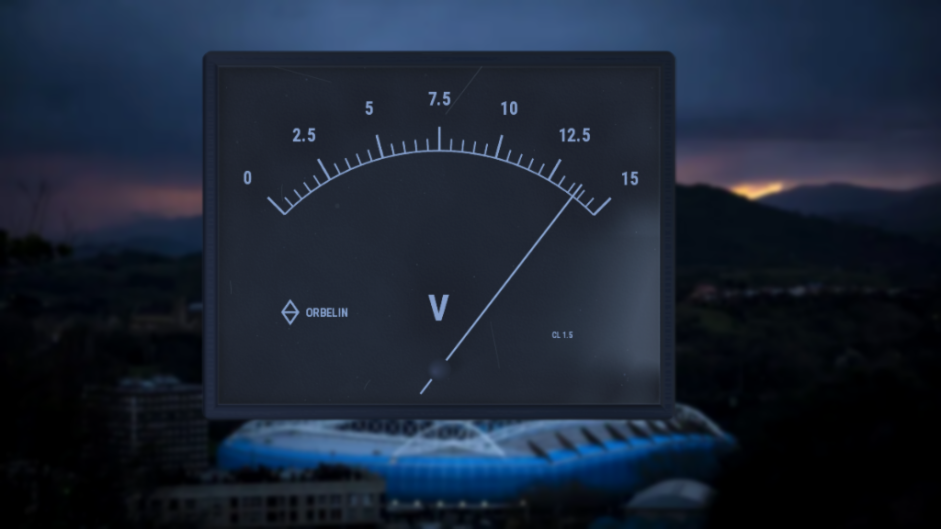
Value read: 13.75 V
